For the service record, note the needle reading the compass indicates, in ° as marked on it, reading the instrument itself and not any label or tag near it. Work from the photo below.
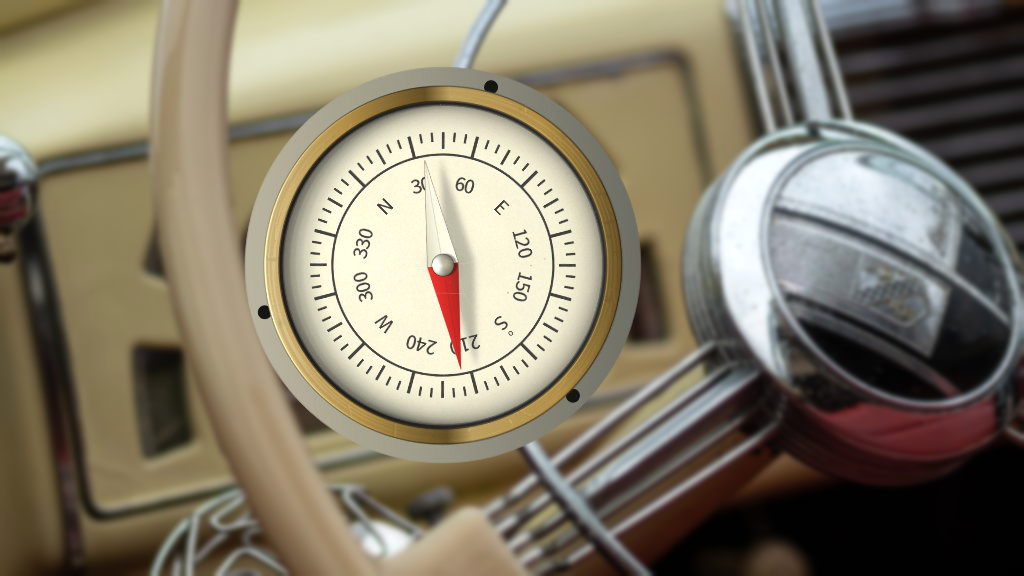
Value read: 215 °
